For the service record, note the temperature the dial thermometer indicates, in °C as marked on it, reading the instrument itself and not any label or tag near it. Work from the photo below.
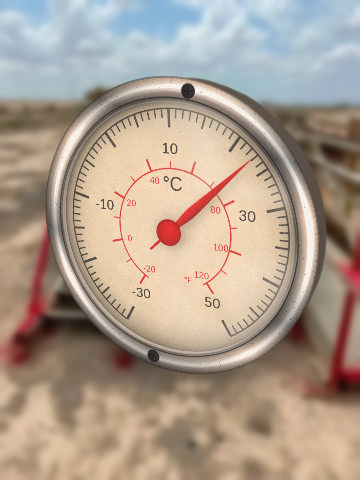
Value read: 23 °C
